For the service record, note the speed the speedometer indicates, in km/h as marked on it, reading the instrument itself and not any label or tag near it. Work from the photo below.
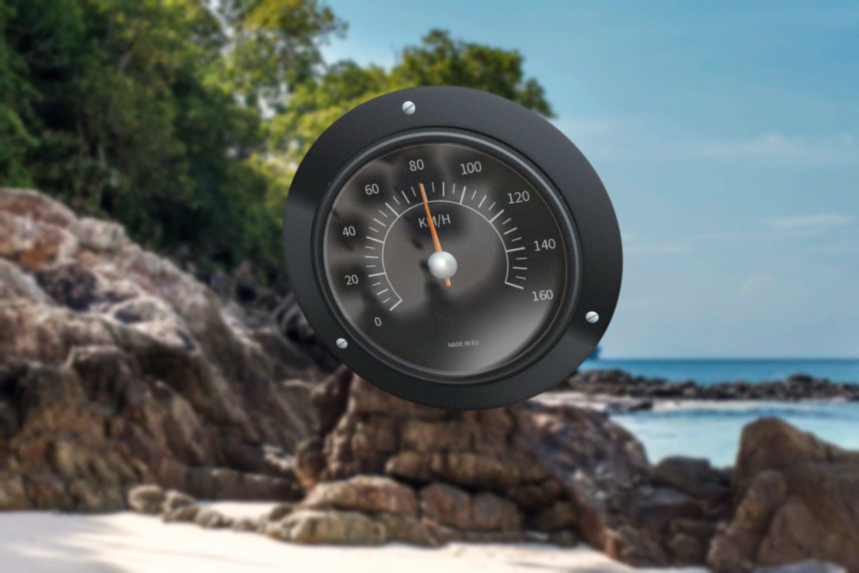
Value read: 80 km/h
